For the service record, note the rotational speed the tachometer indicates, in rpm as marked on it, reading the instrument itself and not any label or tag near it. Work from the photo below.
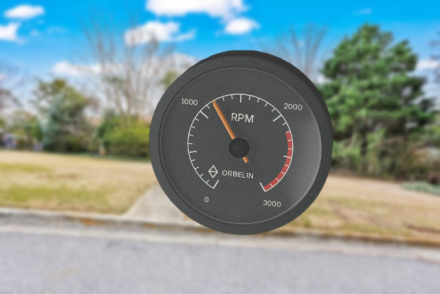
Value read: 1200 rpm
